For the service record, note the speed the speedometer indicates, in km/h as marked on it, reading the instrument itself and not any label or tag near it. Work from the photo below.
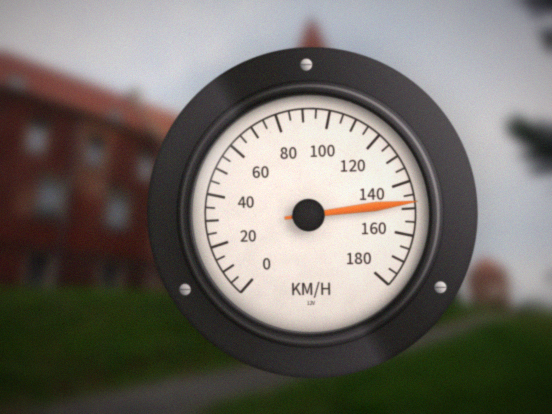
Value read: 147.5 km/h
